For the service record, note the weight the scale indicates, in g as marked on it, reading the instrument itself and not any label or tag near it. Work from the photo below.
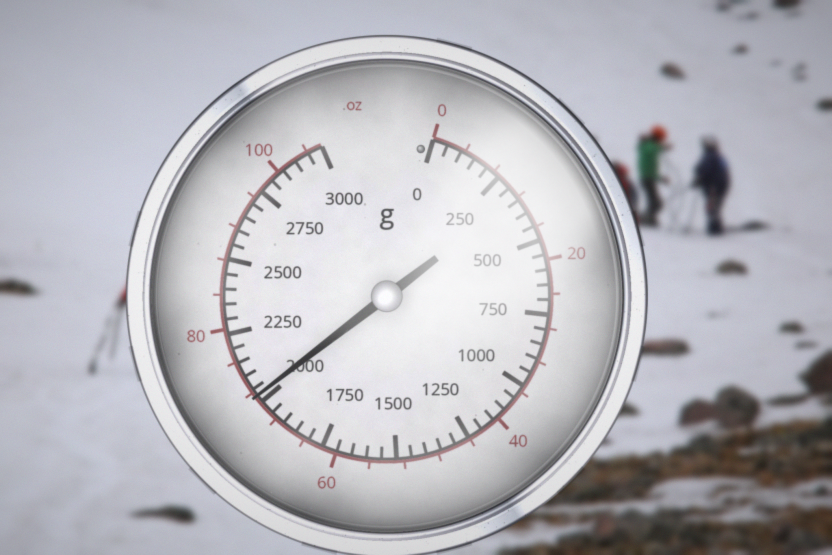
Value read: 2025 g
